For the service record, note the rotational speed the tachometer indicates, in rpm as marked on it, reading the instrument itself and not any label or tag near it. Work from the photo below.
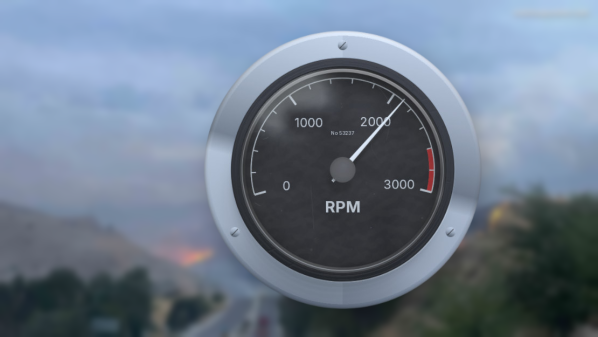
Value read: 2100 rpm
